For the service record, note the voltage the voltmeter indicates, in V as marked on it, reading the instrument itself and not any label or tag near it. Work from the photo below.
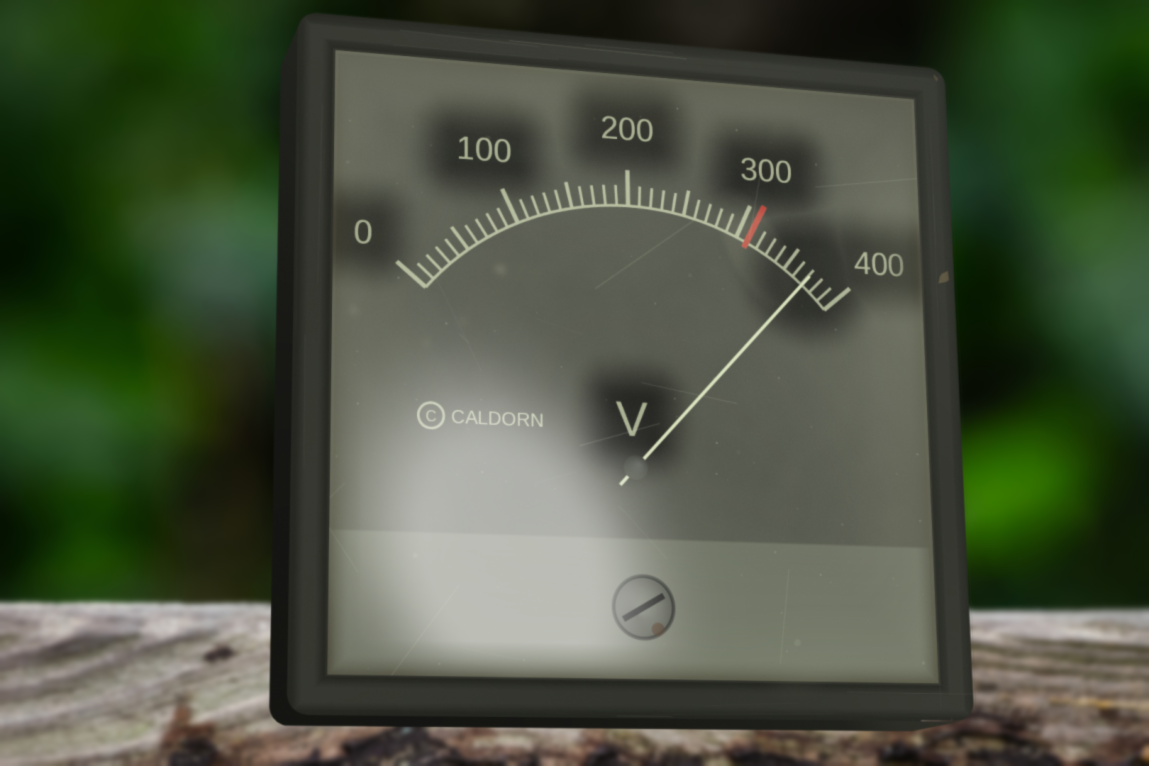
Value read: 370 V
